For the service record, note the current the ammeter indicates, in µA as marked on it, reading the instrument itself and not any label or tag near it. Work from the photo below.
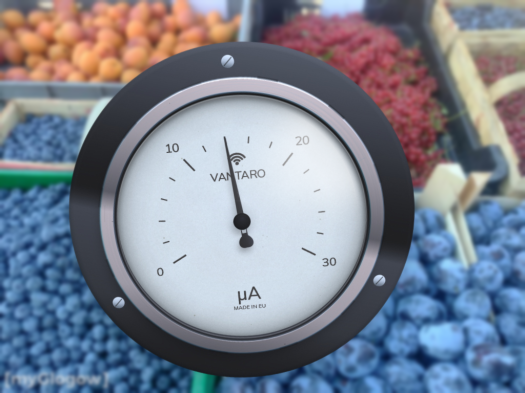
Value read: 14 µA
